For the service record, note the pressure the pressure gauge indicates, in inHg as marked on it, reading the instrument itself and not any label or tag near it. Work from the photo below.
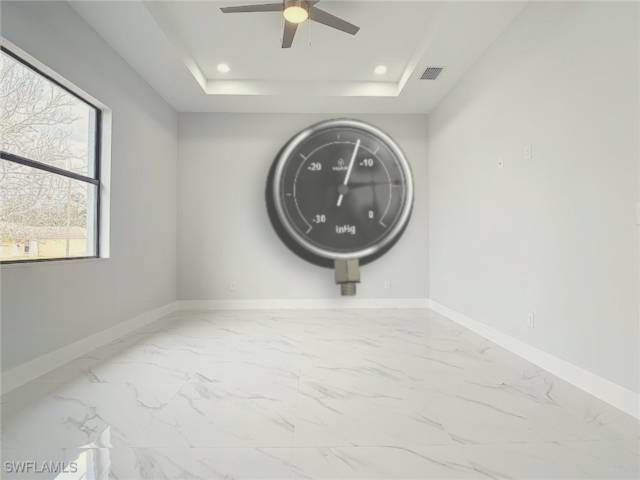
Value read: -12.5 inHg
